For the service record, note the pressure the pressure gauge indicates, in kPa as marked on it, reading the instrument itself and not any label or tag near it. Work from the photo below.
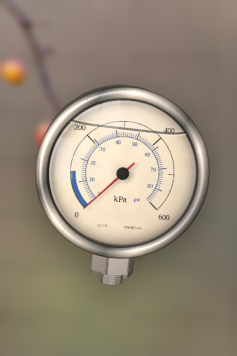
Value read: 0 kPa
